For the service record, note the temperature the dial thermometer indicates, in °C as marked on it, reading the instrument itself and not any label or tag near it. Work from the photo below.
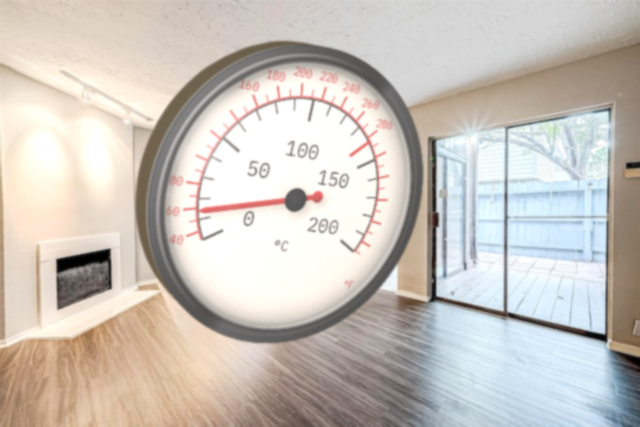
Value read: 15 °C
